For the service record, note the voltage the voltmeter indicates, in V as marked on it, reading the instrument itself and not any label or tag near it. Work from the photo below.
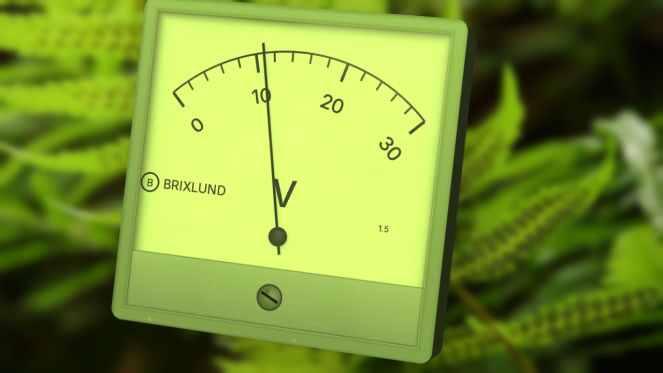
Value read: 11 V
